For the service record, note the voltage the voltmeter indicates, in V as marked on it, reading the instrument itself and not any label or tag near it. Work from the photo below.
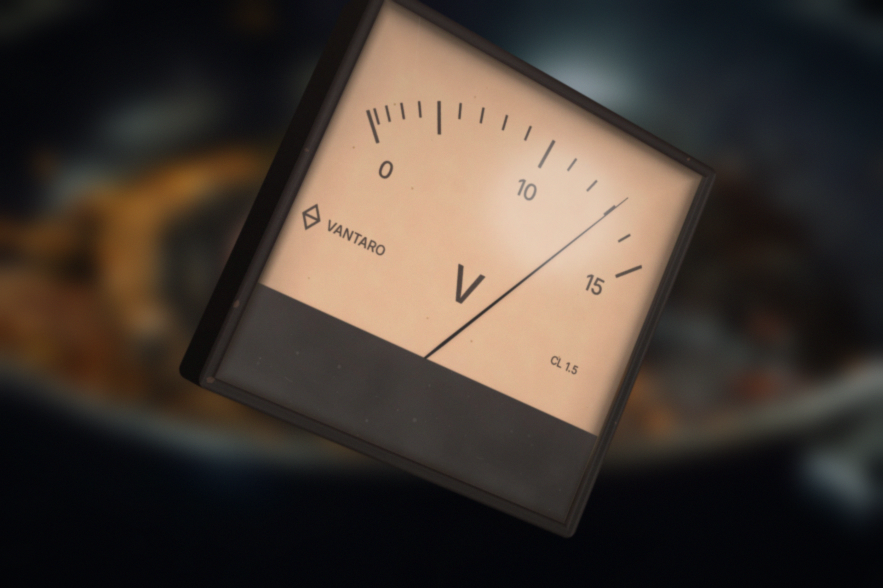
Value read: 13 V
